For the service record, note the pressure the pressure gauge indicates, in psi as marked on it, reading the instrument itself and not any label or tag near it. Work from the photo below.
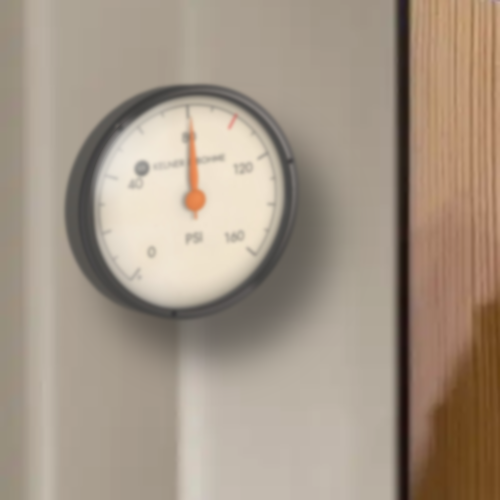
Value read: 80 psi
